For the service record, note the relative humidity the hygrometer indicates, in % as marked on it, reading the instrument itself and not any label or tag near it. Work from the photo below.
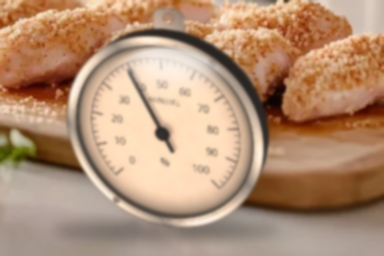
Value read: 40 %
